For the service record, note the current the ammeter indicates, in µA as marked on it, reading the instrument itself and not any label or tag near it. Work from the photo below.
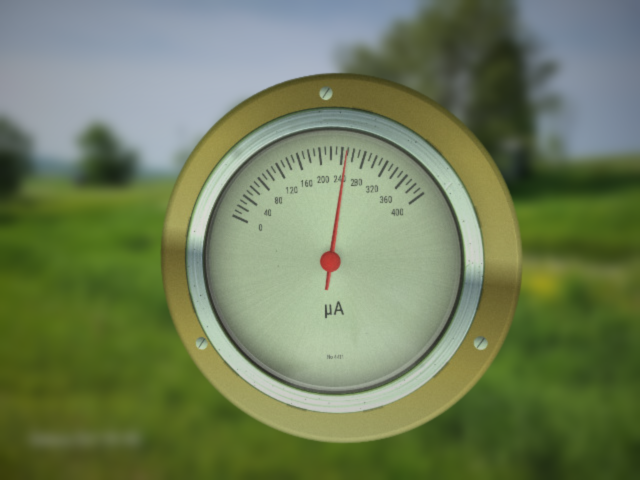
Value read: 250 µA
